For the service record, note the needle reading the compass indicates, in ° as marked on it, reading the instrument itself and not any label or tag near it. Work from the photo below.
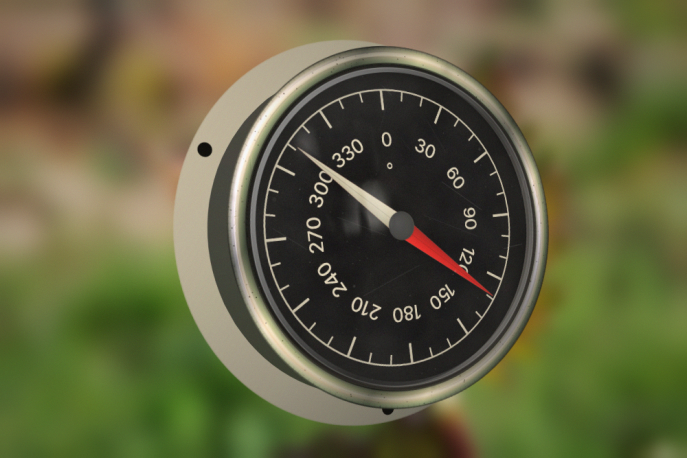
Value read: 130 °
